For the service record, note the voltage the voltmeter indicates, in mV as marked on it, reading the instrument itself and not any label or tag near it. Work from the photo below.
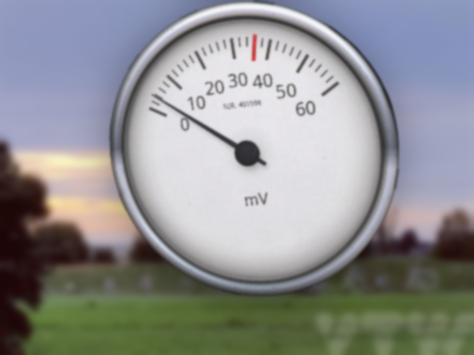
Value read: 4 mV
